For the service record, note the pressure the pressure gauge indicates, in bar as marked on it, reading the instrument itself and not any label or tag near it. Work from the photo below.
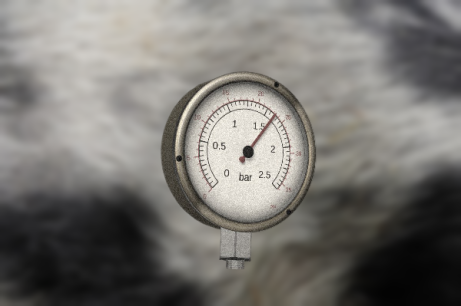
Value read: 1.6 bar
